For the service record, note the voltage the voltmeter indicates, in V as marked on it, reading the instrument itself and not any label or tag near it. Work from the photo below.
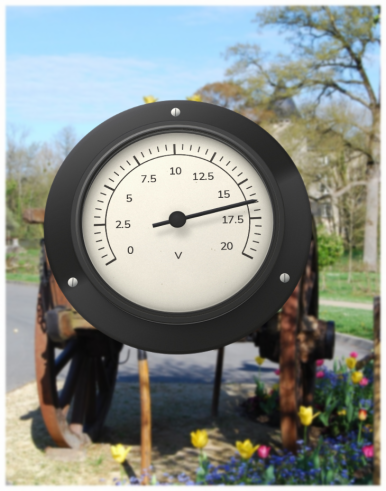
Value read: 16.5 V
